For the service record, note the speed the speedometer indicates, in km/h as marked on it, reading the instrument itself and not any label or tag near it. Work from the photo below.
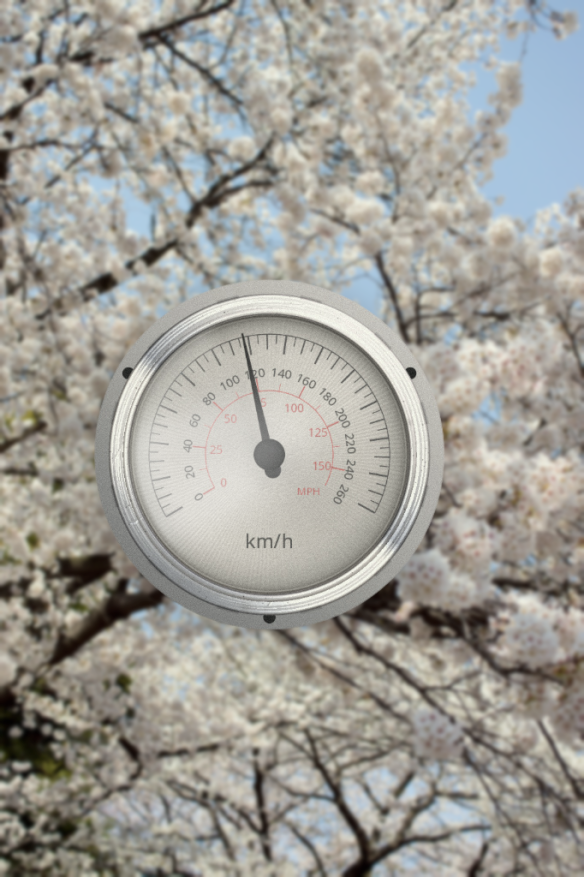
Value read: 117.5 km/h
